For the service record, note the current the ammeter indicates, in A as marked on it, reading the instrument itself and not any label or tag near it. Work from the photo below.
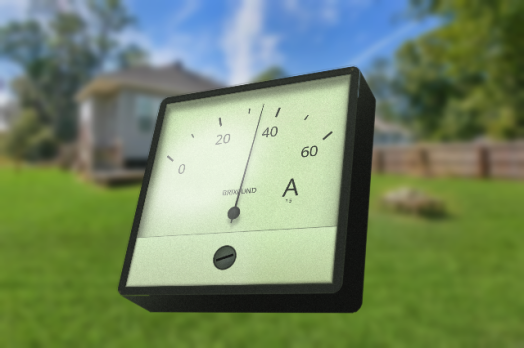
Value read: 35 A
